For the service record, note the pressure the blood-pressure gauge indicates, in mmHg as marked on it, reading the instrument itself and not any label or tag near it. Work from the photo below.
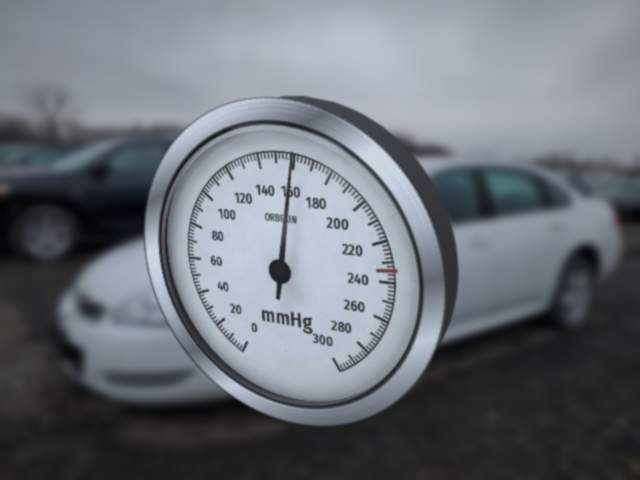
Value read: 160 mmHg
